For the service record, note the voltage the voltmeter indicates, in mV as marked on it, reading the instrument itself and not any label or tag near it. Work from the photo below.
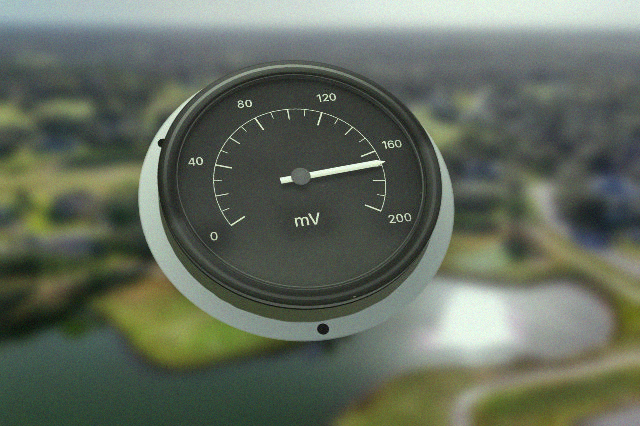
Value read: 170 mV
